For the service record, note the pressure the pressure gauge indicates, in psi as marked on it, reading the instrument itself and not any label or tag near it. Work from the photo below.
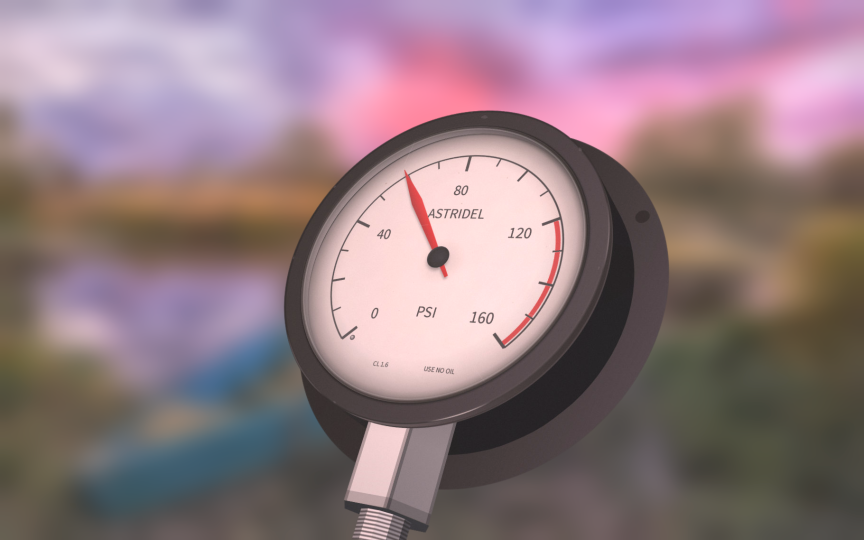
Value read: 60 psi
